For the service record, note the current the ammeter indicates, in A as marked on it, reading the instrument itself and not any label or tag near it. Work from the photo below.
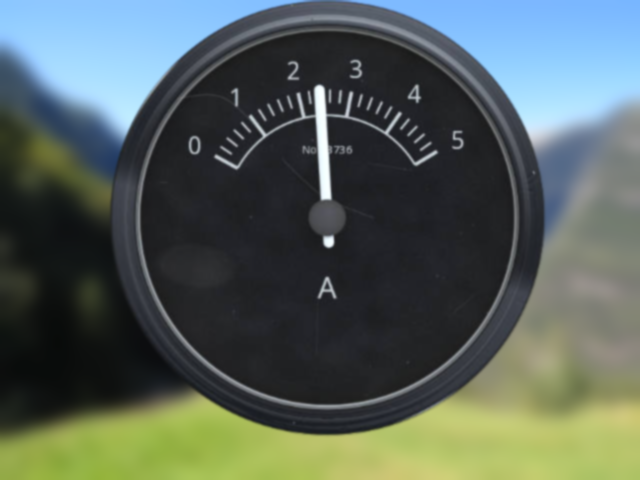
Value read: 2.4 A
